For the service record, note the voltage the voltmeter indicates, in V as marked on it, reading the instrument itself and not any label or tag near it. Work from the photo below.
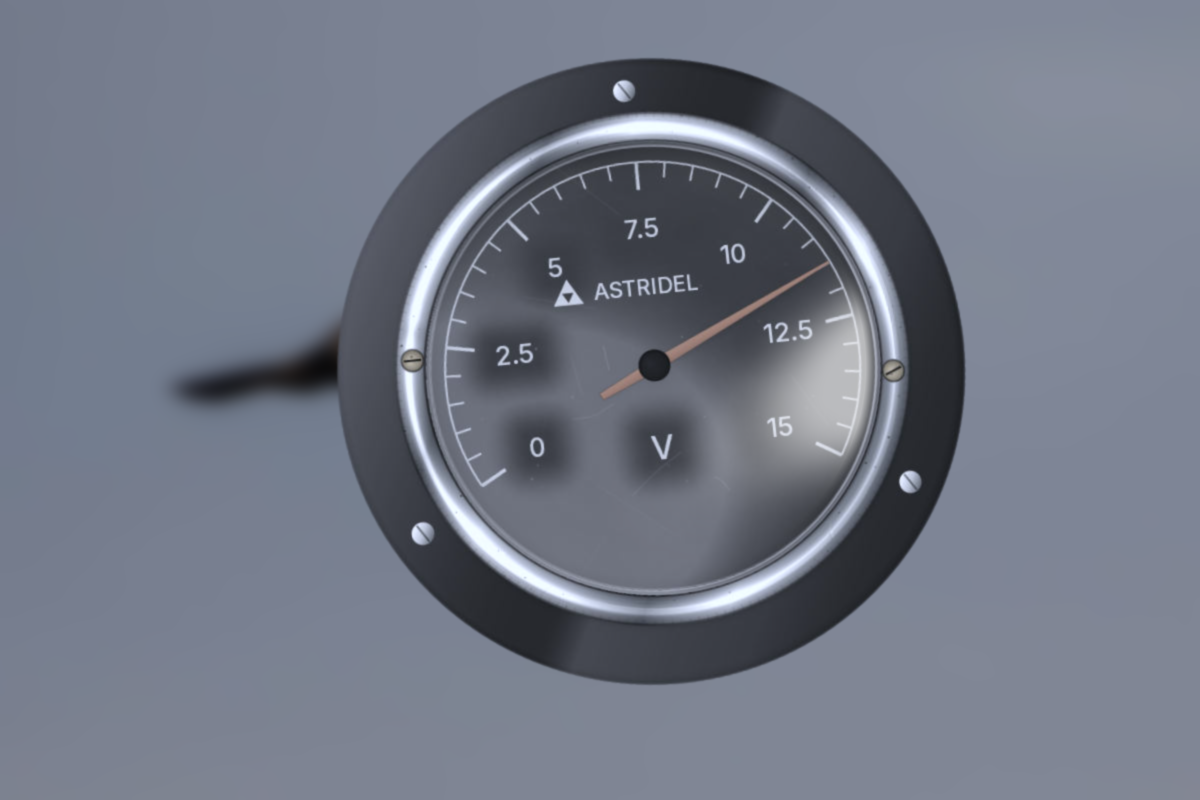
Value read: 11.5 V
